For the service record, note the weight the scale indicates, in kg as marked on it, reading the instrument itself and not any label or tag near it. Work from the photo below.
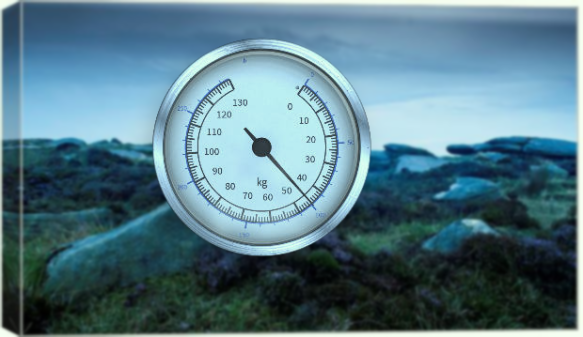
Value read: 45 kg
